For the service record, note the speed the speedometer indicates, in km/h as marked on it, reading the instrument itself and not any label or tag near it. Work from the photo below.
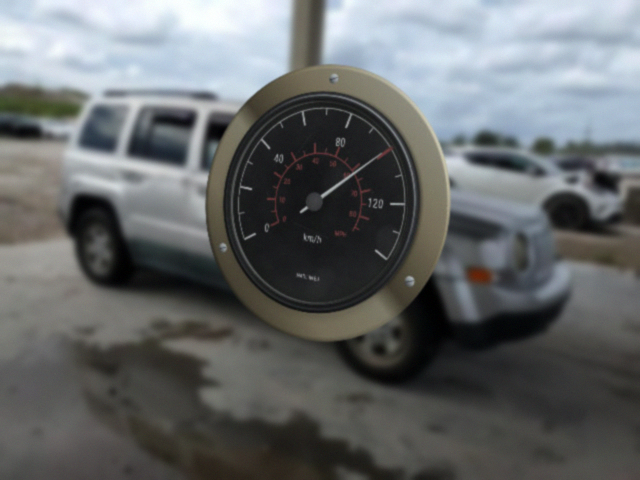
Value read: 100 km/h
